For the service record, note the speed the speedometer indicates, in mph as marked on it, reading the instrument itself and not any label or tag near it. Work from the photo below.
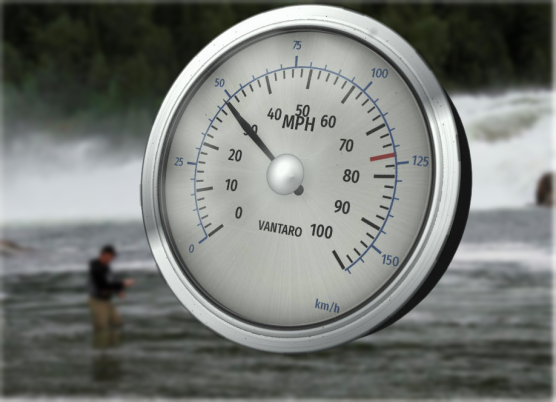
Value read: 30 mph
